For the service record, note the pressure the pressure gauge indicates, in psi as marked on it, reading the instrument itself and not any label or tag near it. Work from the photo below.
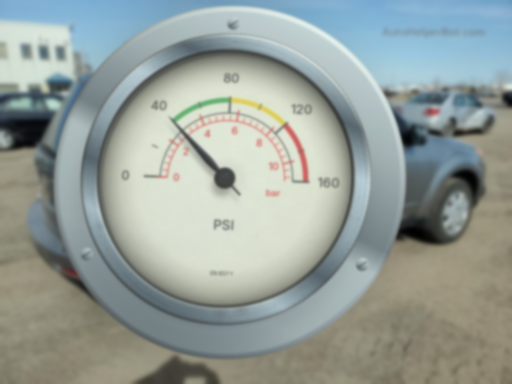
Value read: 40 psi
